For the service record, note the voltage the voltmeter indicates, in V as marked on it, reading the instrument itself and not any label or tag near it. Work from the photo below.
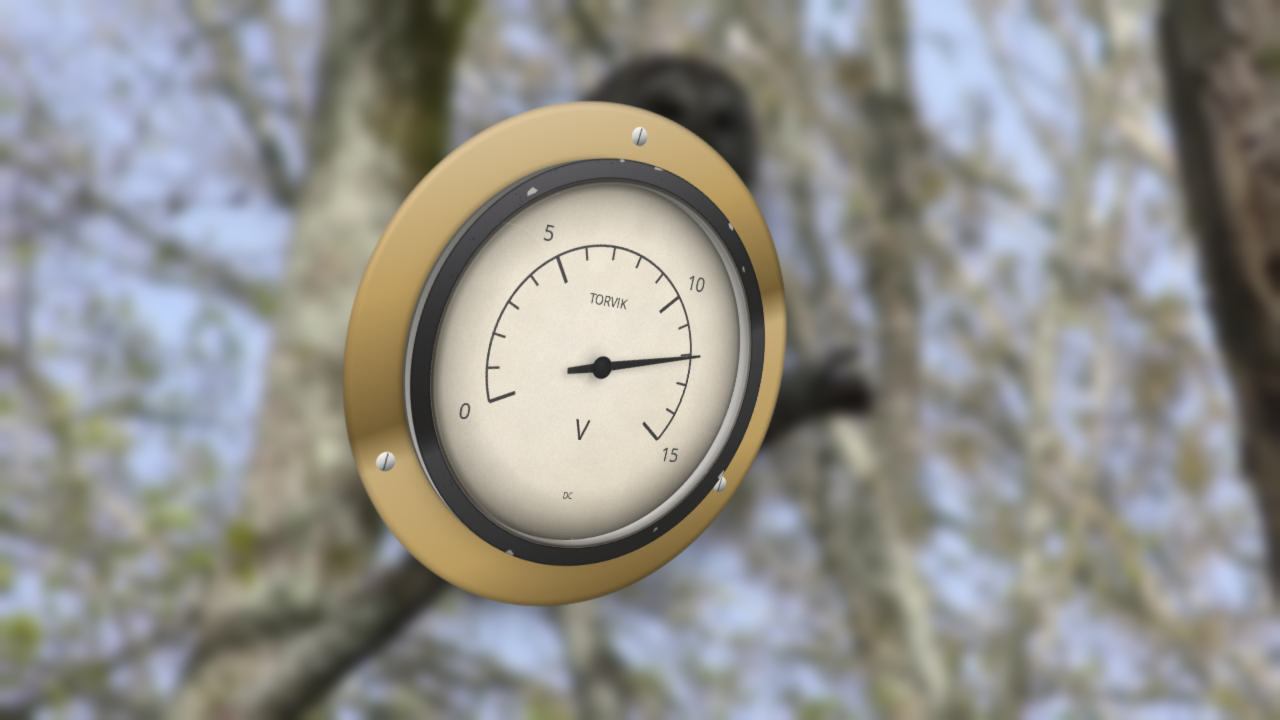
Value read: 12 V
